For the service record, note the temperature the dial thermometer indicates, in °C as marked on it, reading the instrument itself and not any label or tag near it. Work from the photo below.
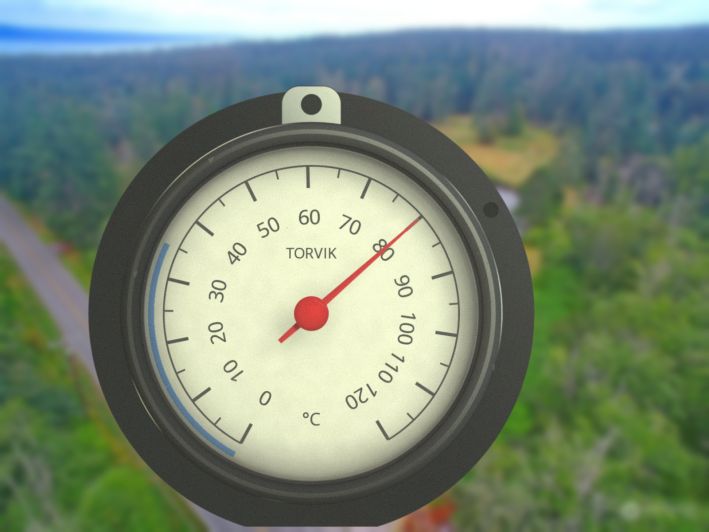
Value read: 80 °C
